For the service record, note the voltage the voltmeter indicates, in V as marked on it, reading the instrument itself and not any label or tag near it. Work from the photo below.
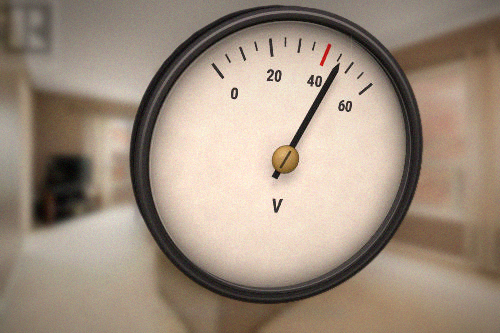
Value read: 45 V
